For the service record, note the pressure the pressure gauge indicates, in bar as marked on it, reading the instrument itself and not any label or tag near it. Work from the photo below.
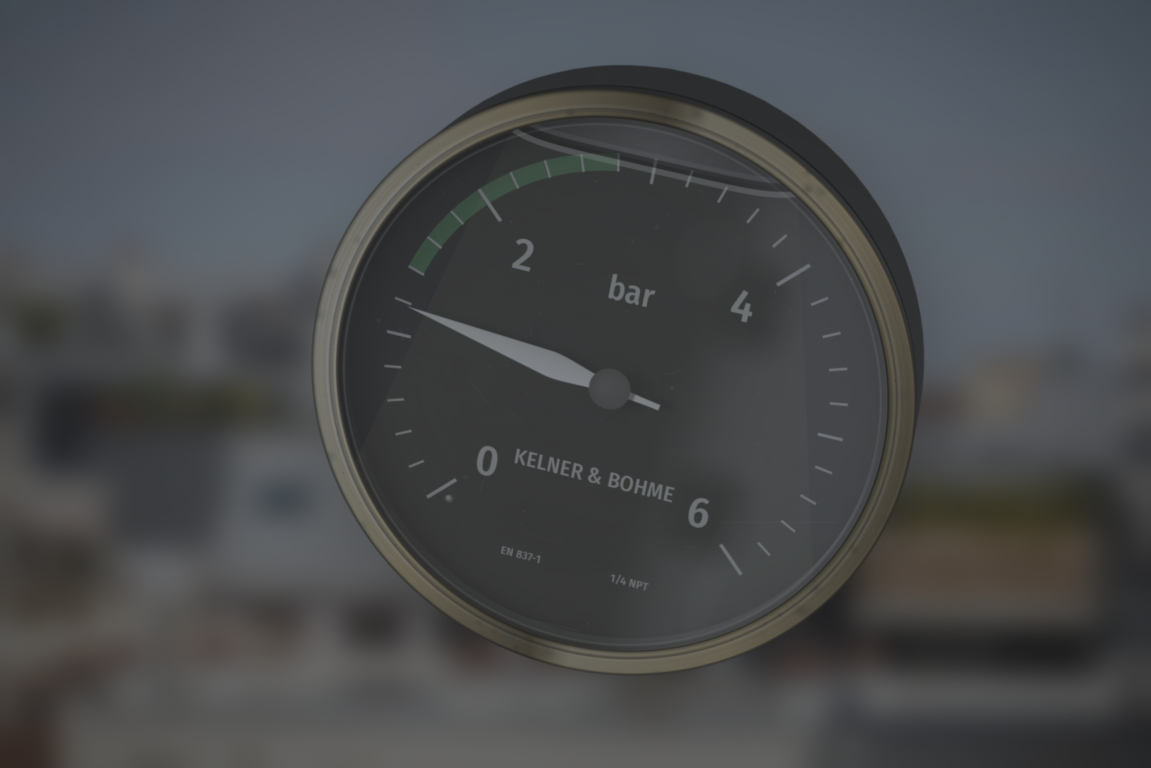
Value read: 1.2 bar
